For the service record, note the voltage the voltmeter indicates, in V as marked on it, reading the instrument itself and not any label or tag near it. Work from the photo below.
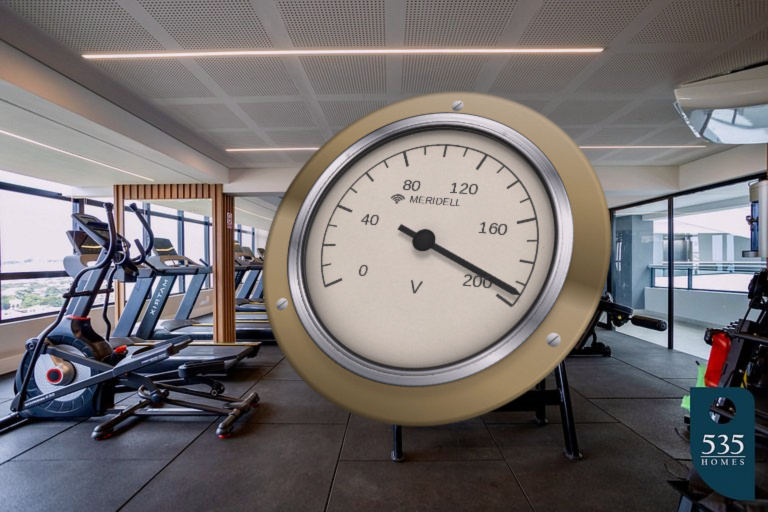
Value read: 195 V
